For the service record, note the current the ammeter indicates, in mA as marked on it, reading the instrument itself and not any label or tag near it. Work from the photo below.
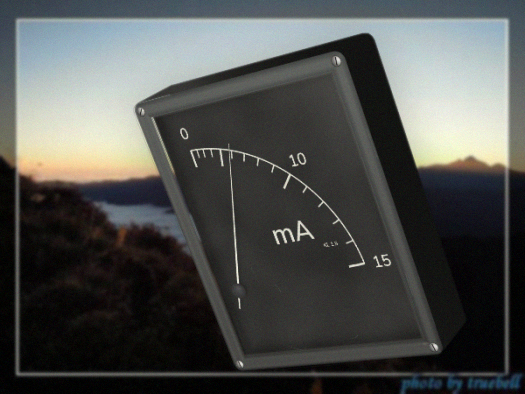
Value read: 6 mA
